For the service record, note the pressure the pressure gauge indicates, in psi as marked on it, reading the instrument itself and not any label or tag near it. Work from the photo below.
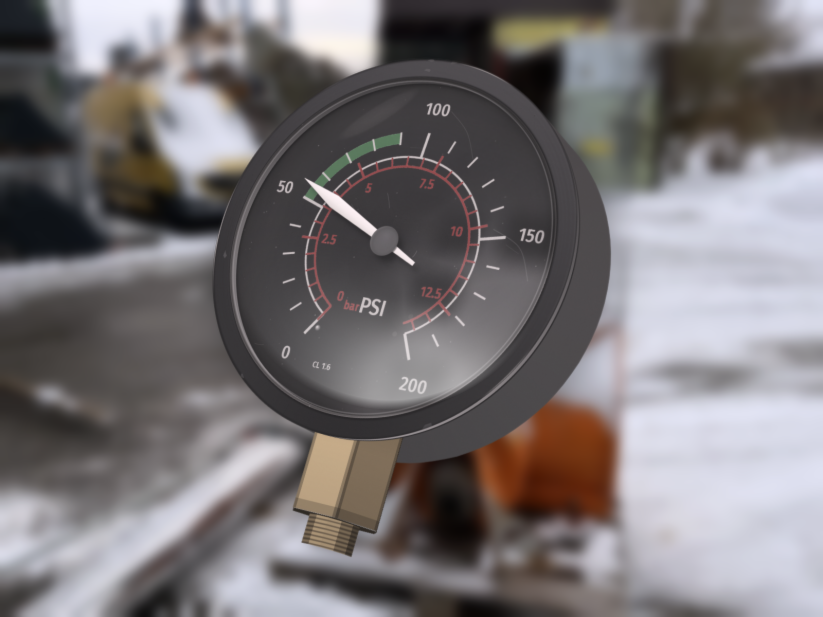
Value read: 55 psi
